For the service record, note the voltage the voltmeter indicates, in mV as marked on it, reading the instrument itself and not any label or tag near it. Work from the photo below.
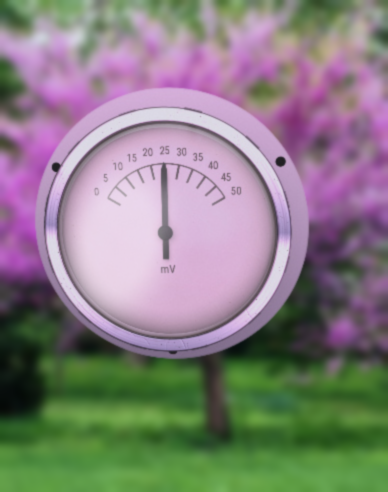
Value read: 25 mV
